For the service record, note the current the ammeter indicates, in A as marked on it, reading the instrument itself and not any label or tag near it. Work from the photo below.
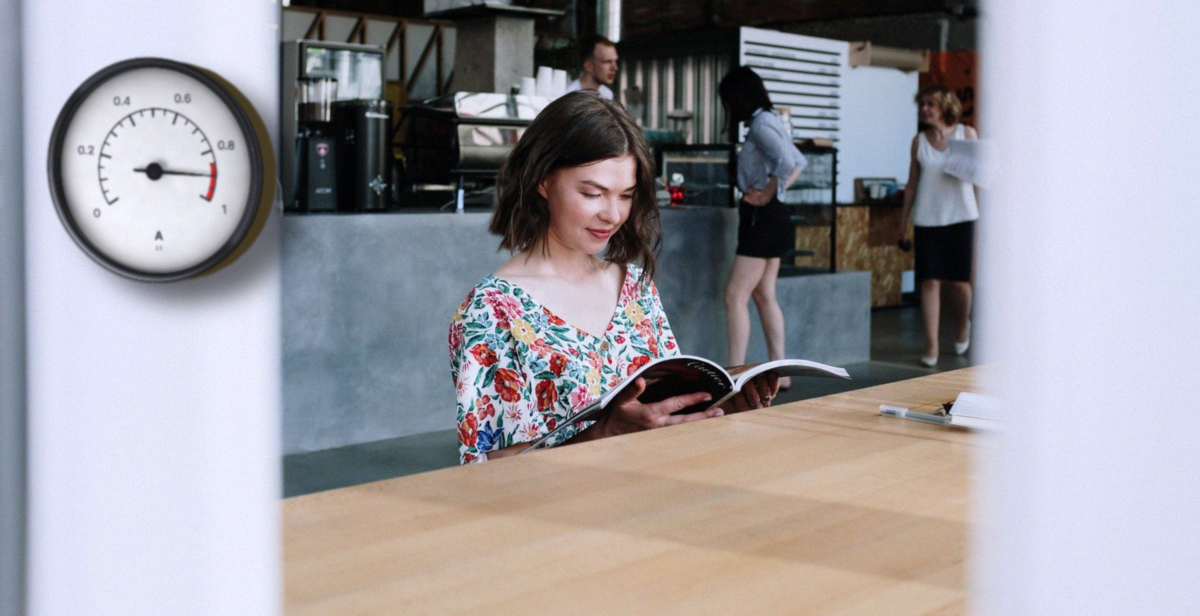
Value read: 0.9 A
